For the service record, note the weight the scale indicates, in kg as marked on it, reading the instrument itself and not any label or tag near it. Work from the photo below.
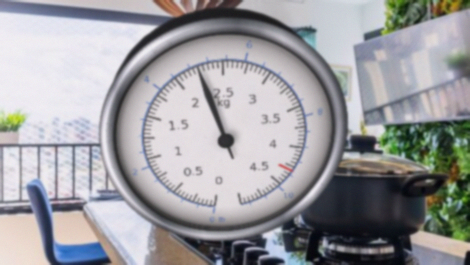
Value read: 2.25 kg
